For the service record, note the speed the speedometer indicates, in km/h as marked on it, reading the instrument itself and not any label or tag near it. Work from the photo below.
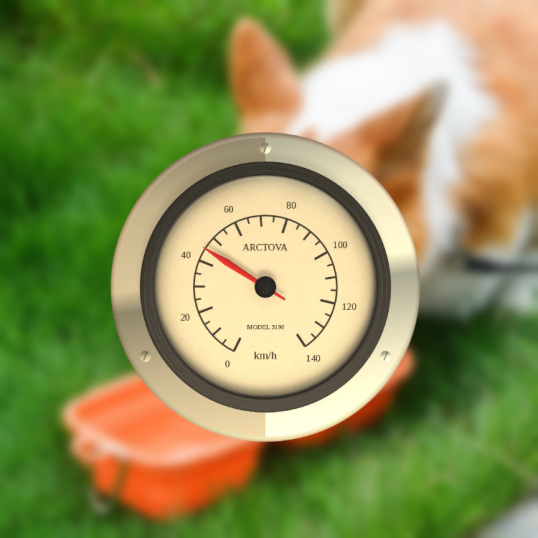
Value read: 45 km/h
